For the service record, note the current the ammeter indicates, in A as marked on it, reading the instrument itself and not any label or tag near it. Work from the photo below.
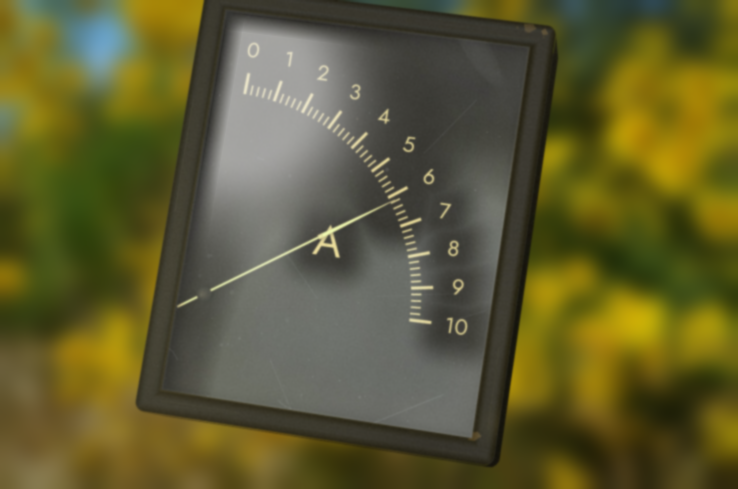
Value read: 6.2 A
